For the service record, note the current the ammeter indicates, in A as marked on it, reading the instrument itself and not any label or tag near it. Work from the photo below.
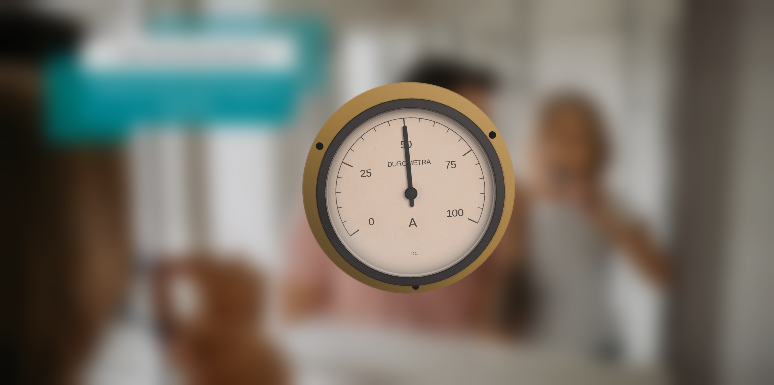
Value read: 50 A
